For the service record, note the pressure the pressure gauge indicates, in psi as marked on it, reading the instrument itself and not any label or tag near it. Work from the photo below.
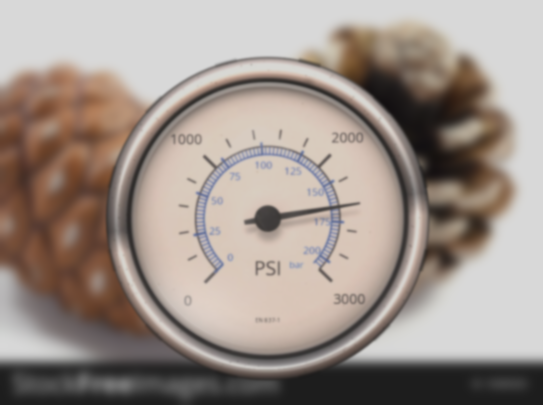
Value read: 2400 psi
